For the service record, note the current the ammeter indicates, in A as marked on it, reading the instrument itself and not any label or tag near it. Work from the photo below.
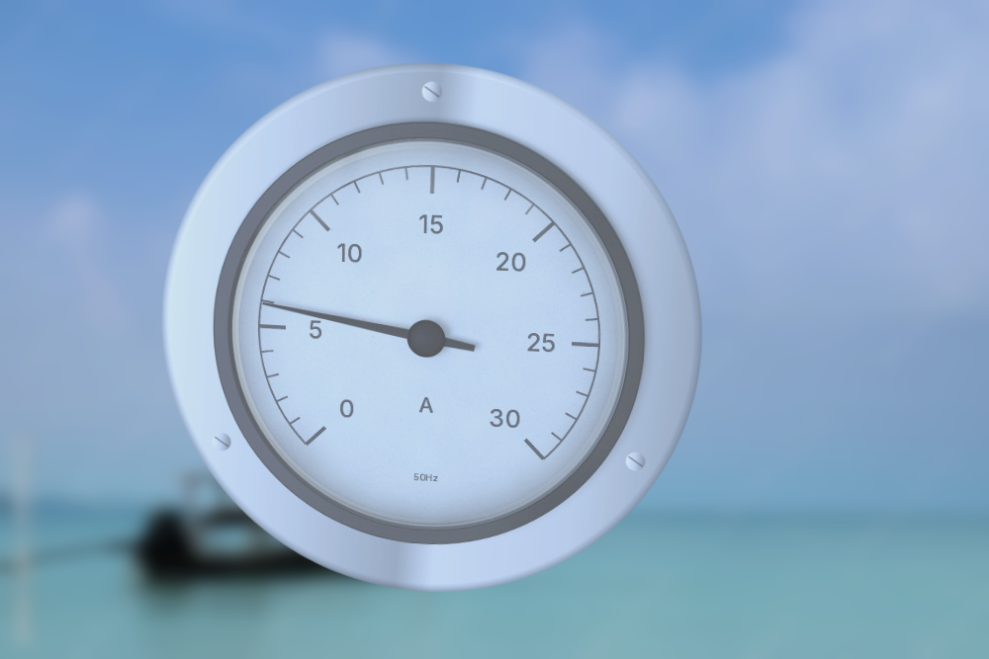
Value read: 6 A
